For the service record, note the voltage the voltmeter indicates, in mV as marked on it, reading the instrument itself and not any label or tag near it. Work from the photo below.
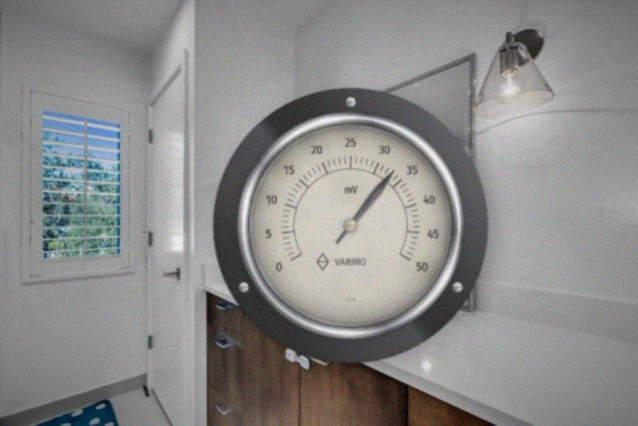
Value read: 33 mV
